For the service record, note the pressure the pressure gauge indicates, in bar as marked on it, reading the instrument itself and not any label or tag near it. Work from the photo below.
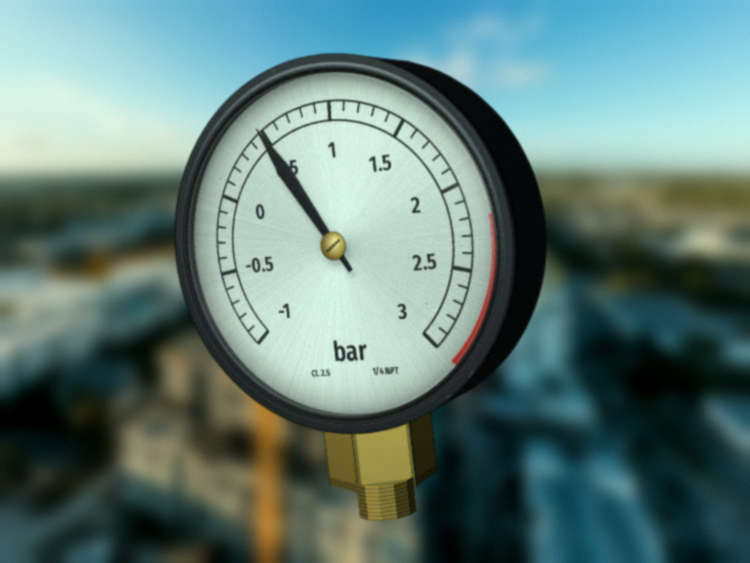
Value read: 0.5 bar
